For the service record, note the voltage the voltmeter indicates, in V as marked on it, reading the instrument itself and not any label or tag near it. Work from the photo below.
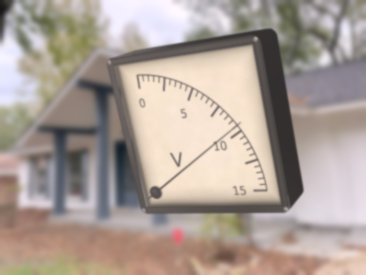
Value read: 9.5 V
